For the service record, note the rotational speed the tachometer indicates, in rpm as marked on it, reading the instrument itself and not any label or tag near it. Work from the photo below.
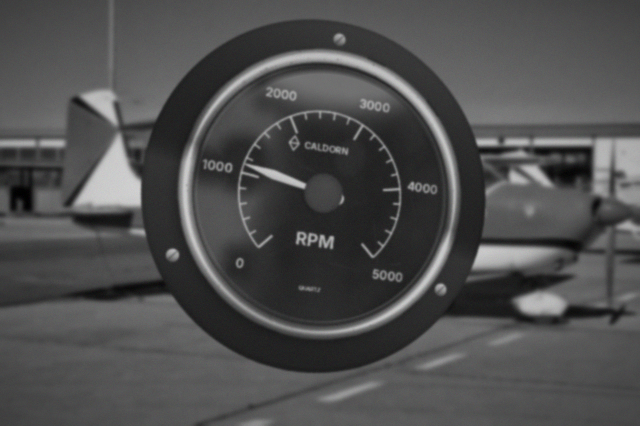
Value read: 1100 rpm
